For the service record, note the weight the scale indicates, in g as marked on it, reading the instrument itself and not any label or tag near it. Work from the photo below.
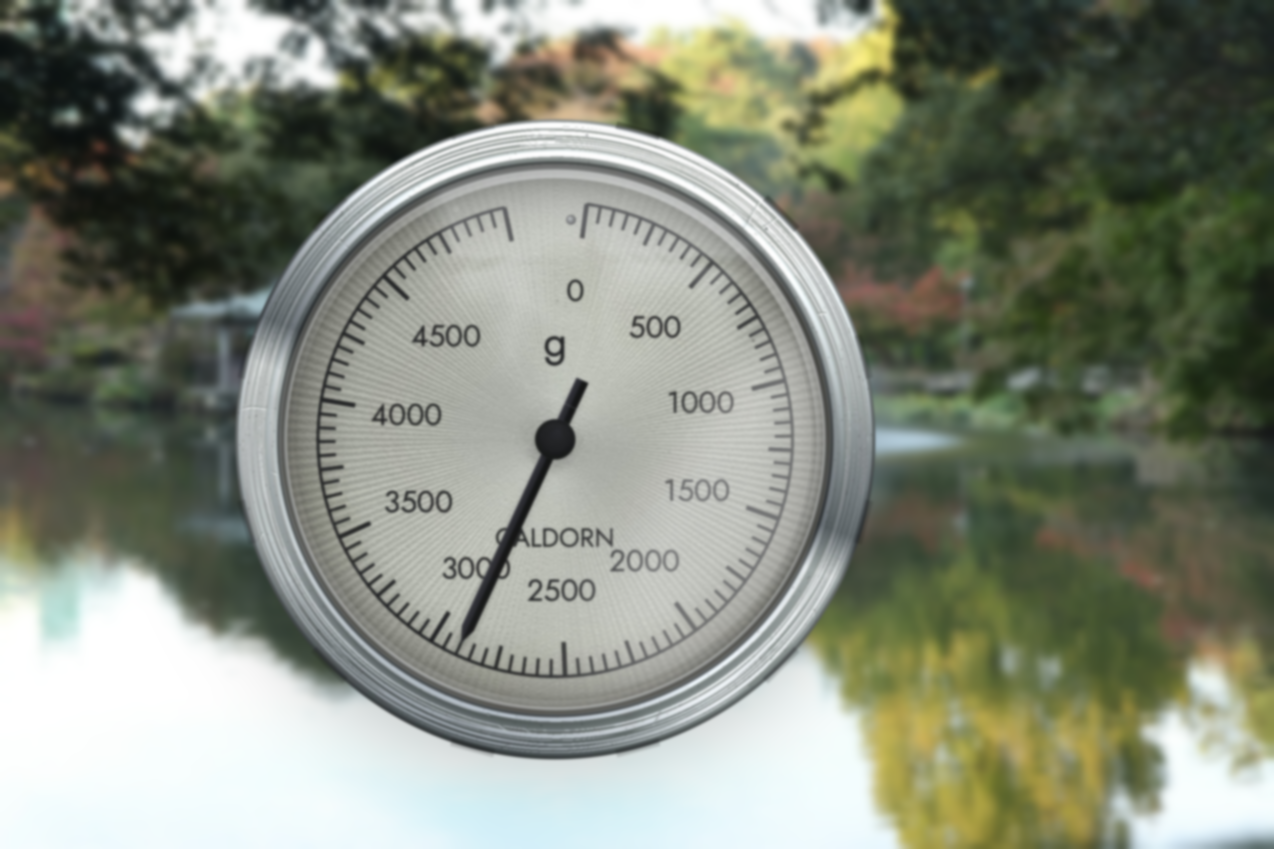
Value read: 2900 g
